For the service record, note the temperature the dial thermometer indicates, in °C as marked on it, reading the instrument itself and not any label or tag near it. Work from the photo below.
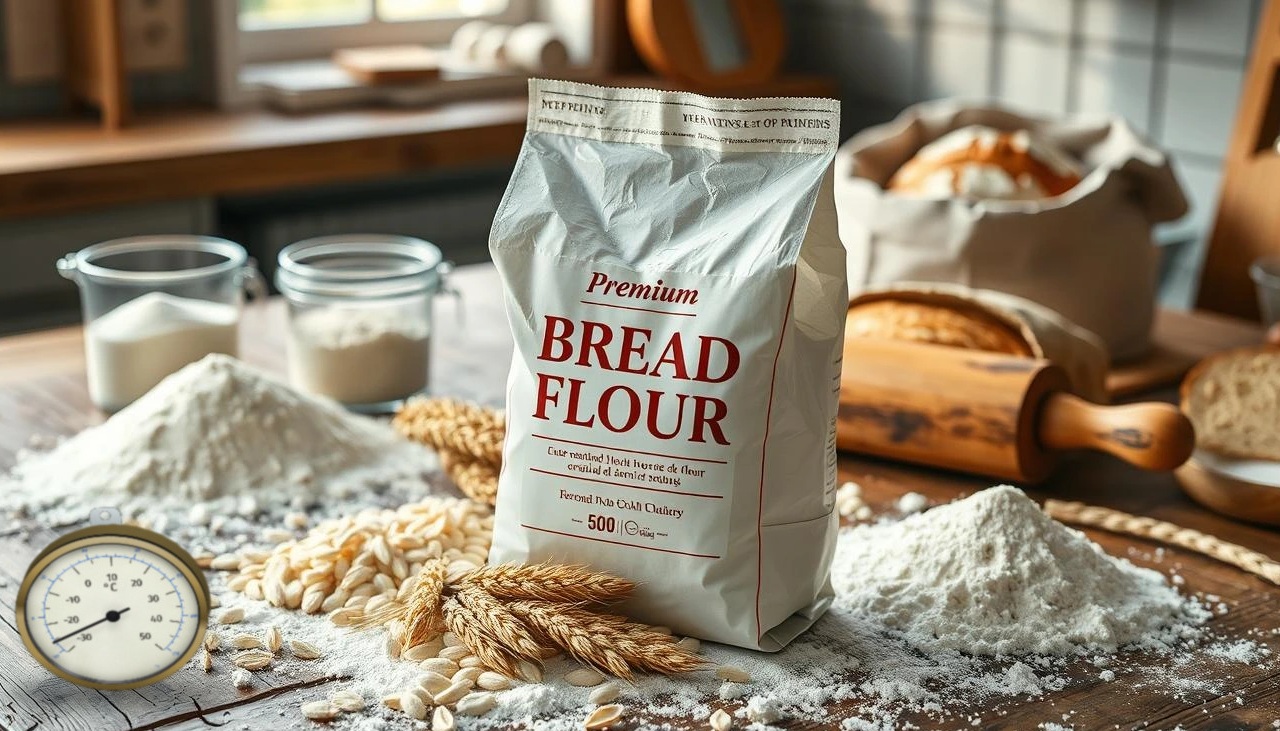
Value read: -25 °C
